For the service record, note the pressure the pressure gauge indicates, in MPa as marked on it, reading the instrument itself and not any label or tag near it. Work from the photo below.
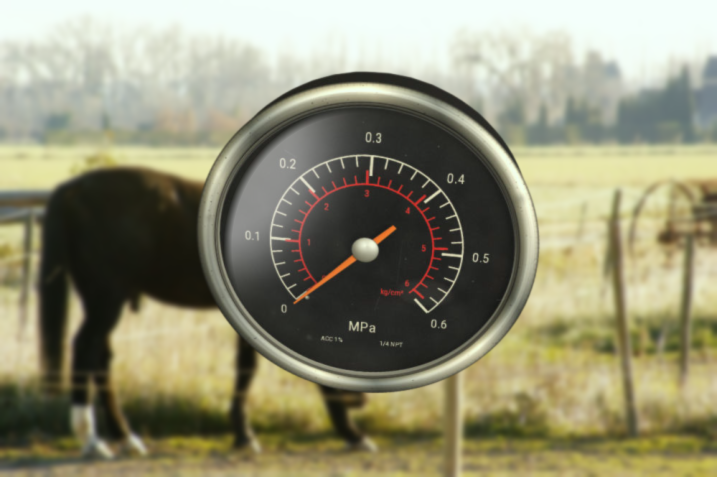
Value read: 0 MPa
